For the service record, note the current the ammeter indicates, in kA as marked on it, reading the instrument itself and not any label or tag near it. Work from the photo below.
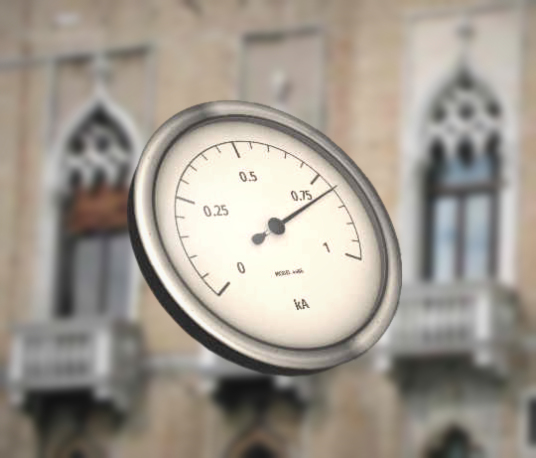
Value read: 0.8 kA
